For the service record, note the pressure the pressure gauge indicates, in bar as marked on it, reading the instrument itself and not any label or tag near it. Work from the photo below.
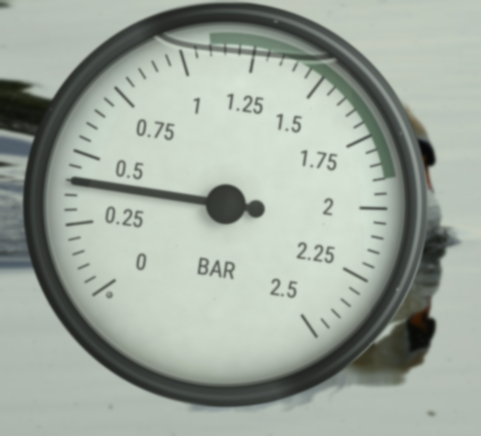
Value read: 0.4 bar
